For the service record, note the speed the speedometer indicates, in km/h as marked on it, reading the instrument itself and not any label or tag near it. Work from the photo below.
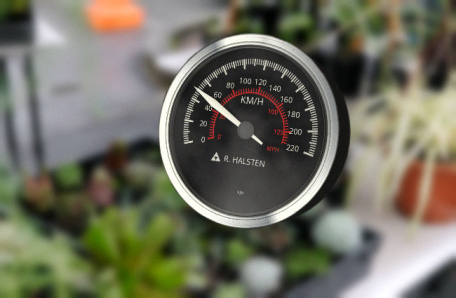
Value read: 50 km/h
